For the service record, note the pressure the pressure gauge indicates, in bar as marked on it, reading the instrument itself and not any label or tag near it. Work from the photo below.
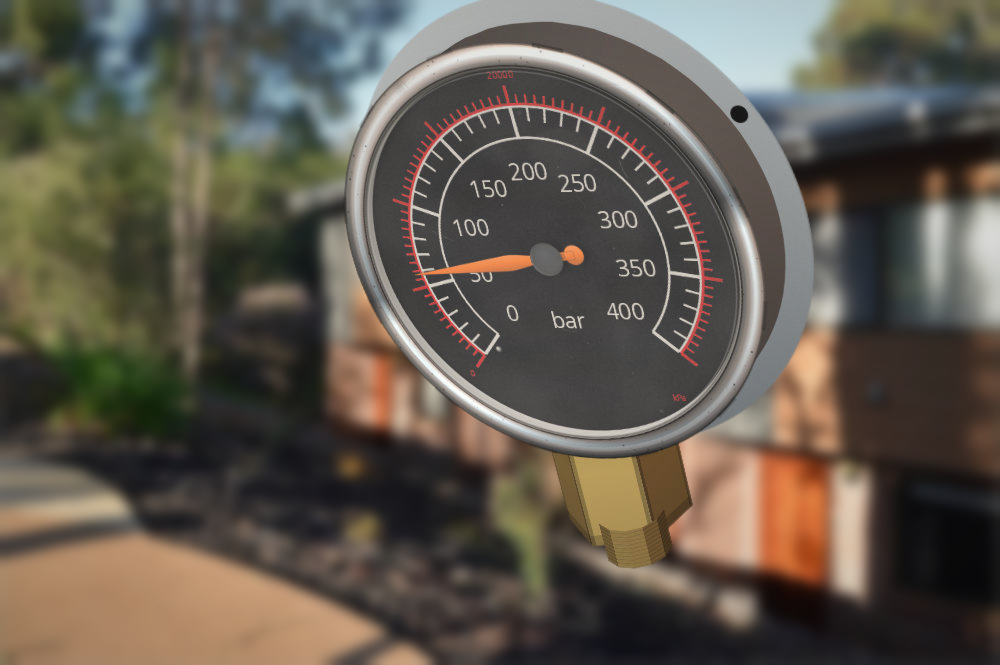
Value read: 60 bar
